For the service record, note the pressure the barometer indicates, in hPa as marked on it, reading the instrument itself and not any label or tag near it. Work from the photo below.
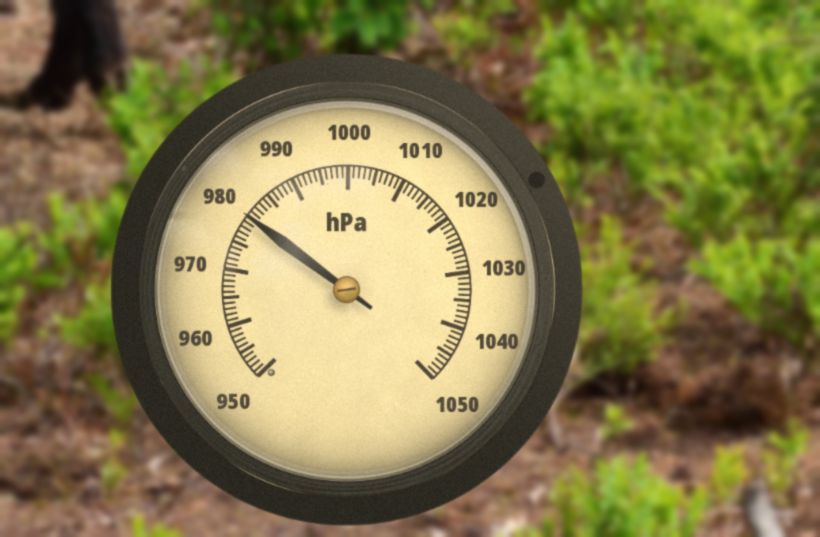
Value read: 980 hPa
